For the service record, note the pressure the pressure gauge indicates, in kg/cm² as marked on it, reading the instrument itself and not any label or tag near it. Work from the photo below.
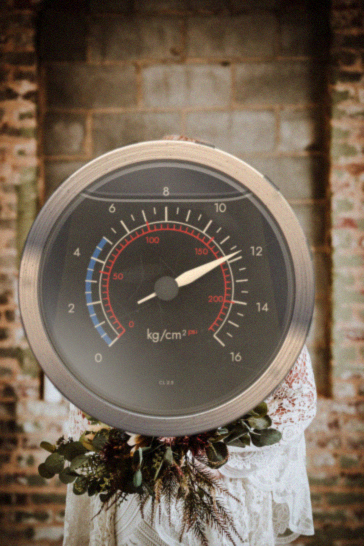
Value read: 11.75 kg/cm²
